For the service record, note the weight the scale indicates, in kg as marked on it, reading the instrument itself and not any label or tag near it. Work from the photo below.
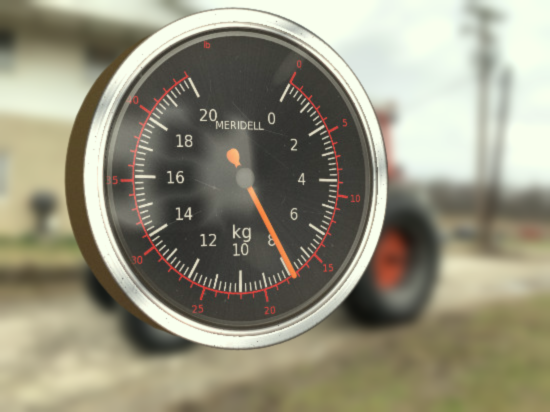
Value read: 8 kg
